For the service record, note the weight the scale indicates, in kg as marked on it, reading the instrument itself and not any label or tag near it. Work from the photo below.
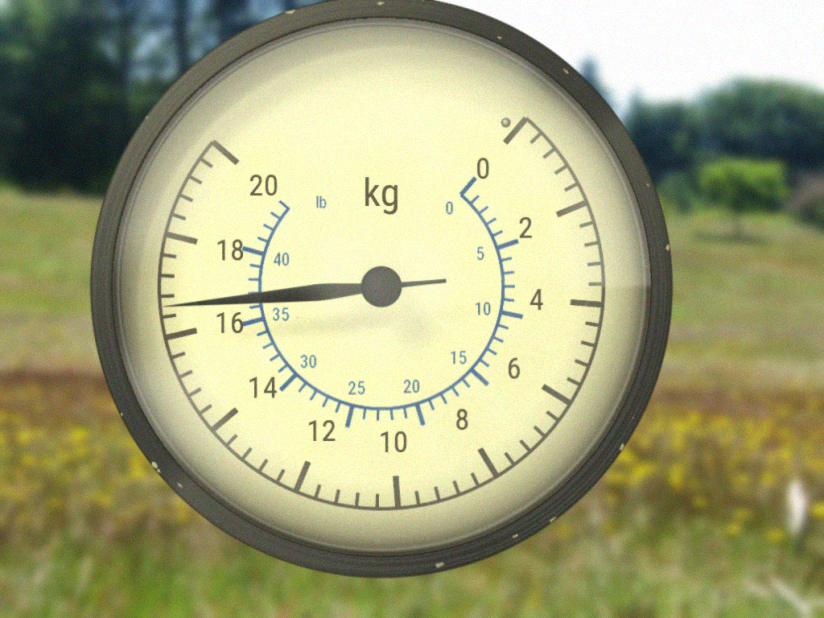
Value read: 16.6 kg
